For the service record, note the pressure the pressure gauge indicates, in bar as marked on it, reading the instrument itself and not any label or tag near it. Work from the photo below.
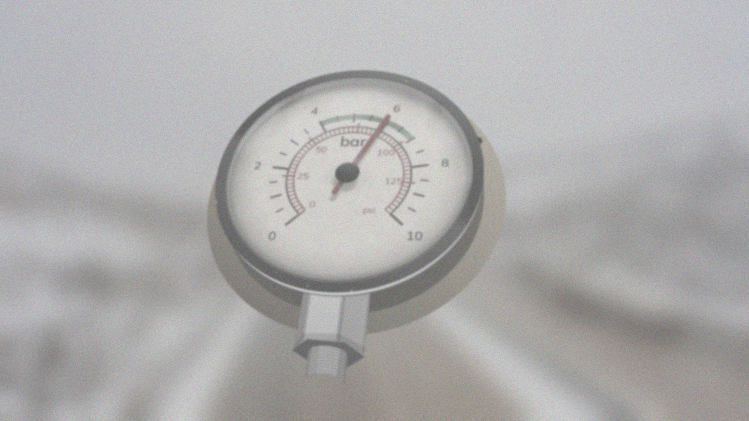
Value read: 6 bar
